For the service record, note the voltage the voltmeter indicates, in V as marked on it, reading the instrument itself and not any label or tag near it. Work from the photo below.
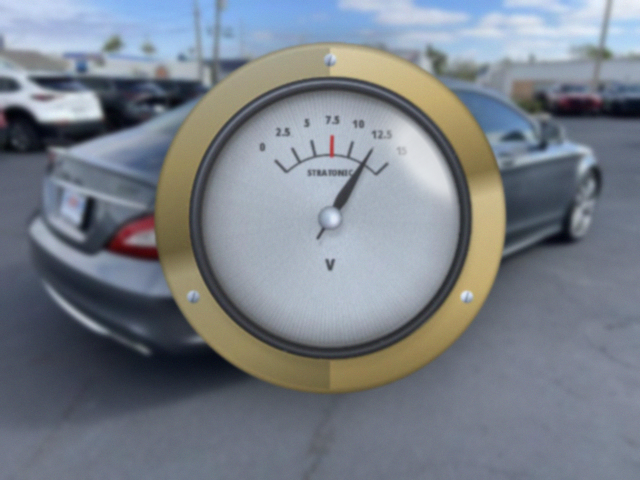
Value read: 12.5 V
